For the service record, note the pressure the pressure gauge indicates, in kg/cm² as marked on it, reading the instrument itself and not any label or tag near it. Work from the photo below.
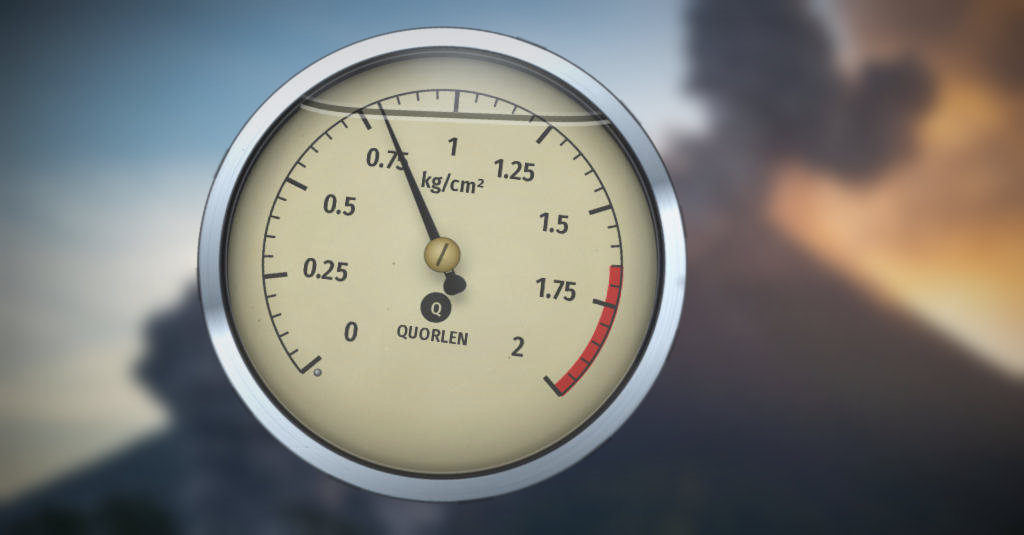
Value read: 0.8 kg/cm²
